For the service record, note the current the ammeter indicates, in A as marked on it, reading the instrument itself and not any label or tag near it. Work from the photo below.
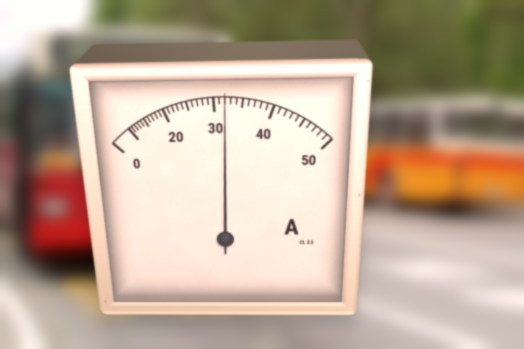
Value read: 32 A
